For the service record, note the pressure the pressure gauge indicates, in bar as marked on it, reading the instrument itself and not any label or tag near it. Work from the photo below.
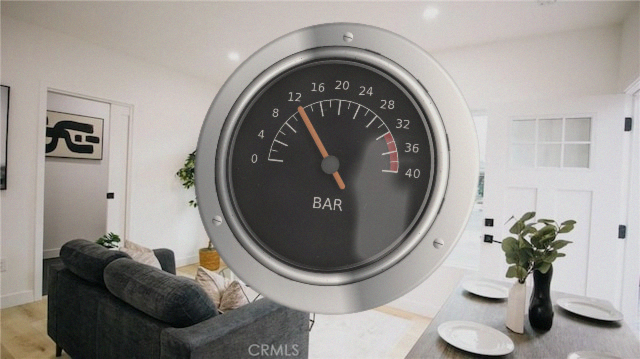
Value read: 12 bar
